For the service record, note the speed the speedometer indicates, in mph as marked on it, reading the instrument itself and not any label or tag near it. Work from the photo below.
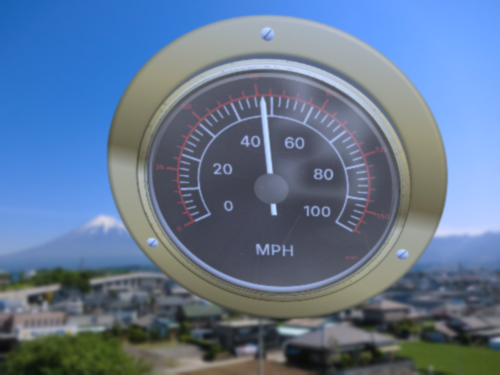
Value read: 48 mph
